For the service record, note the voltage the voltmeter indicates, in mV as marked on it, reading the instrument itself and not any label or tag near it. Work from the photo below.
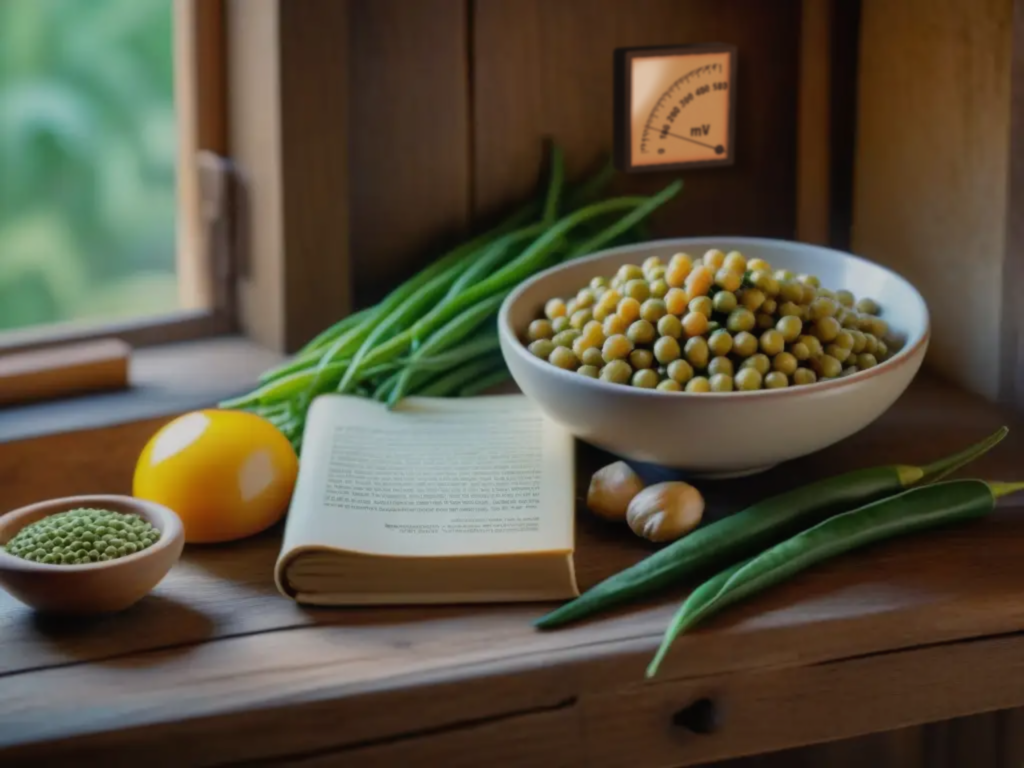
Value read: 100 mV
